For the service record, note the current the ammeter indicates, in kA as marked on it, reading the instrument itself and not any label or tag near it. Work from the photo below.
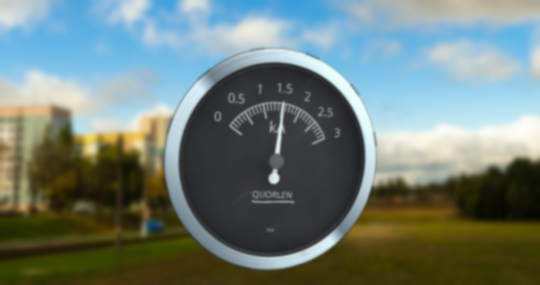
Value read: 1.5 kA
